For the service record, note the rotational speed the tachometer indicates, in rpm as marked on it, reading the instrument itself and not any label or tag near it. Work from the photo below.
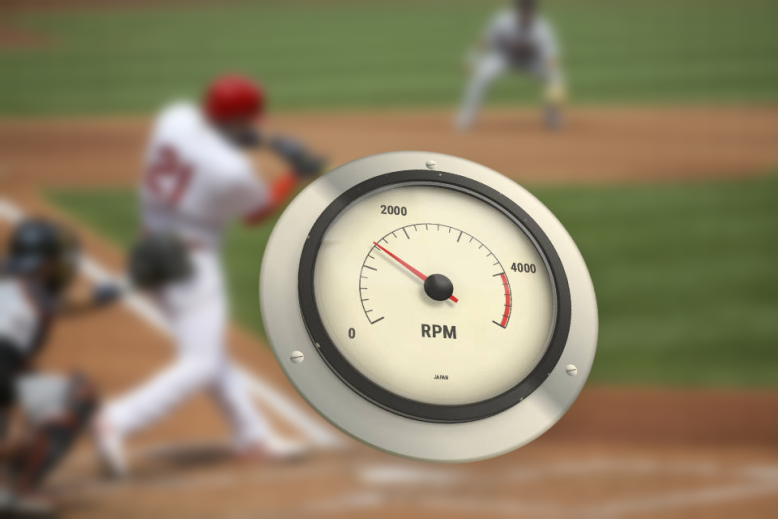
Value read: 1400 rpm
